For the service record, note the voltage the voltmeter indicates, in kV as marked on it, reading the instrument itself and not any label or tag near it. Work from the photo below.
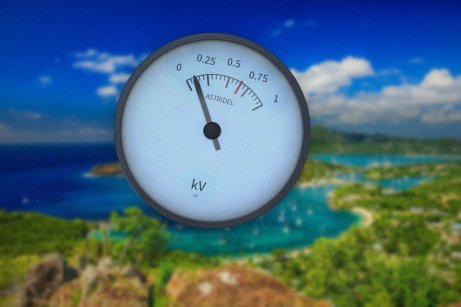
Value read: 0.1 kV
